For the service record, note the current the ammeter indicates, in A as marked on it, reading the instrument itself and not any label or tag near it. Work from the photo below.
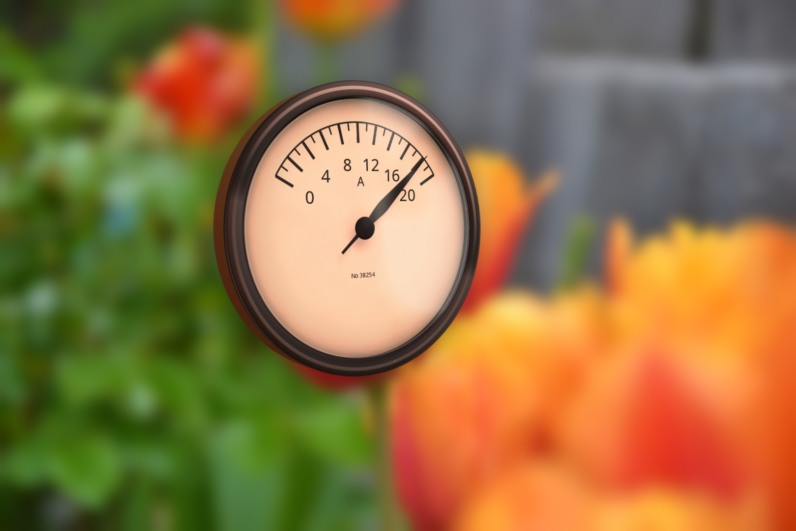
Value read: 18 A
